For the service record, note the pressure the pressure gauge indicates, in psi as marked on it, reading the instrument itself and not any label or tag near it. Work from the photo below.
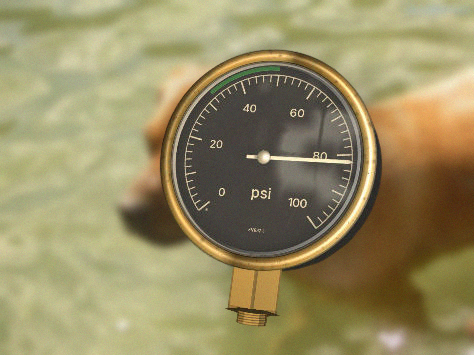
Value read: 82 psi
